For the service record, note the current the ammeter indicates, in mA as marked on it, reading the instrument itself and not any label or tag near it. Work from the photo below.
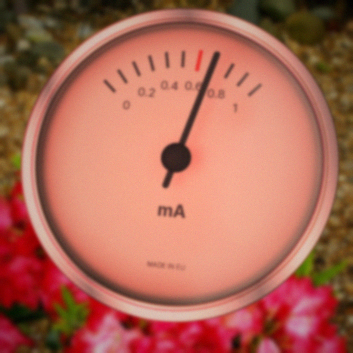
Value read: 0.7 mA
